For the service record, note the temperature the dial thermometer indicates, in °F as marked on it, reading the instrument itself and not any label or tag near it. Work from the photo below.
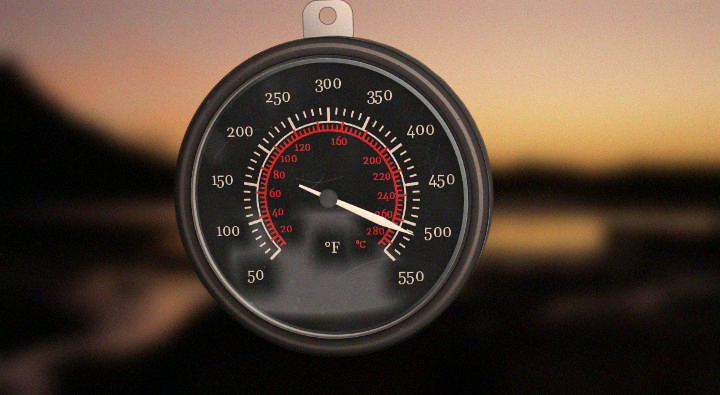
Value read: 510 °F
